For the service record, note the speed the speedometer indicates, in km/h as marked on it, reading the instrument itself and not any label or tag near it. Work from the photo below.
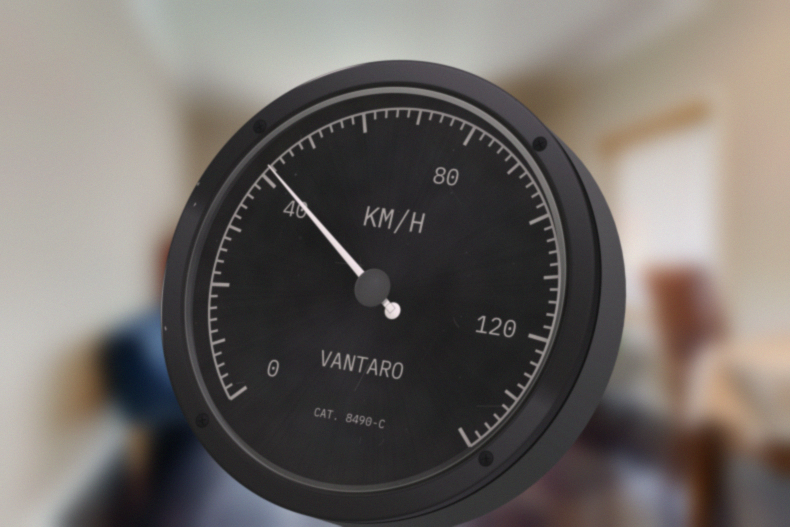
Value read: 42 km/h
